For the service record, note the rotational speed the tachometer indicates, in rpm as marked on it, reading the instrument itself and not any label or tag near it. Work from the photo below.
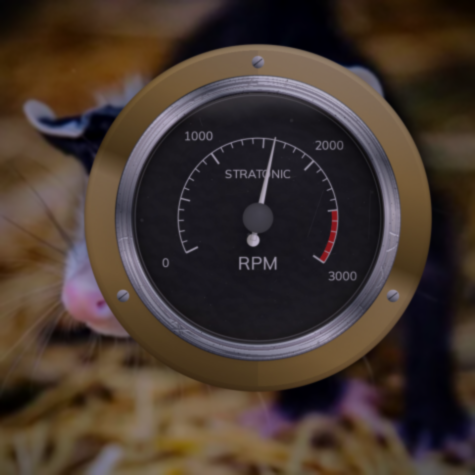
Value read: 1600 rpm
